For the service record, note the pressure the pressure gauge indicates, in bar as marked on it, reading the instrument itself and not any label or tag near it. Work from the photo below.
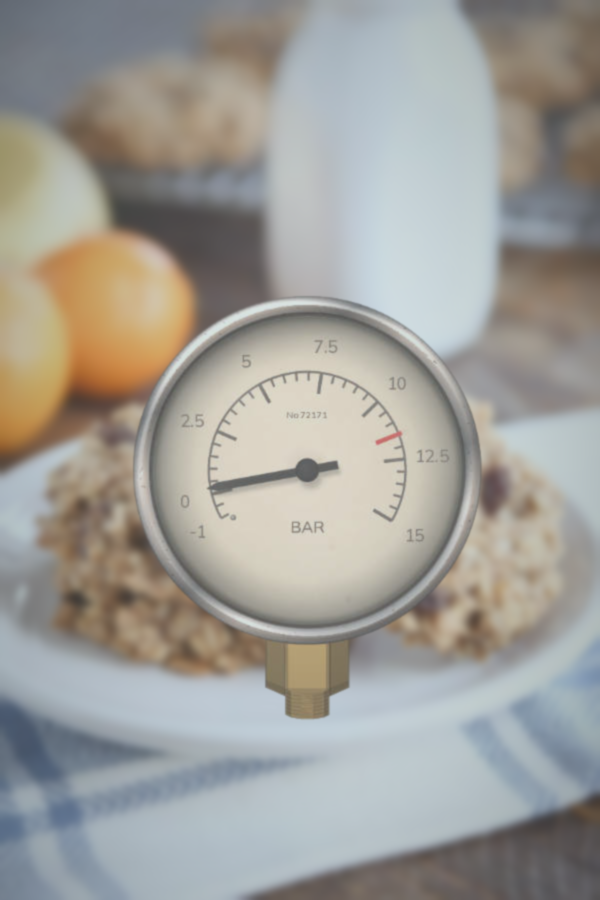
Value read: 0.25 bar
